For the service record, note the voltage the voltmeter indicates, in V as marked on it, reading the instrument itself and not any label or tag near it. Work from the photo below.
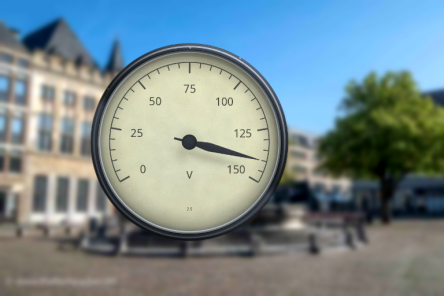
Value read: 140 V
